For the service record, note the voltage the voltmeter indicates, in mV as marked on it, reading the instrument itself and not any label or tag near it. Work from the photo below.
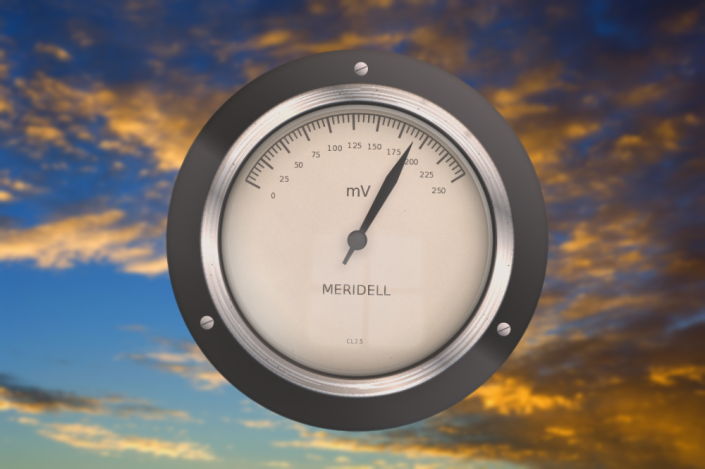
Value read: 190 mV
